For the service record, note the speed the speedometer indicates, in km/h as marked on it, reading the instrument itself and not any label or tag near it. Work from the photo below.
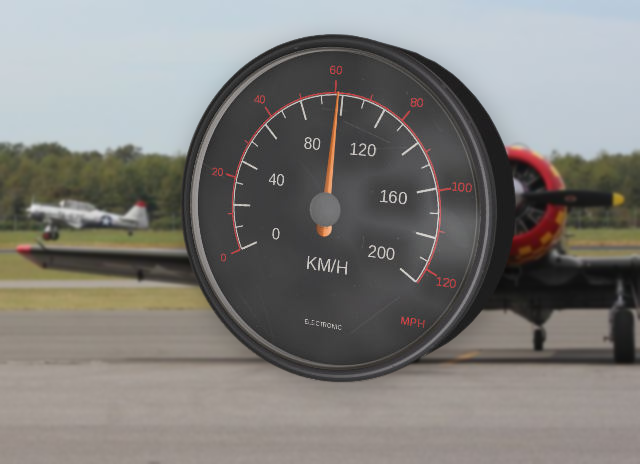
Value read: 100 km/h
